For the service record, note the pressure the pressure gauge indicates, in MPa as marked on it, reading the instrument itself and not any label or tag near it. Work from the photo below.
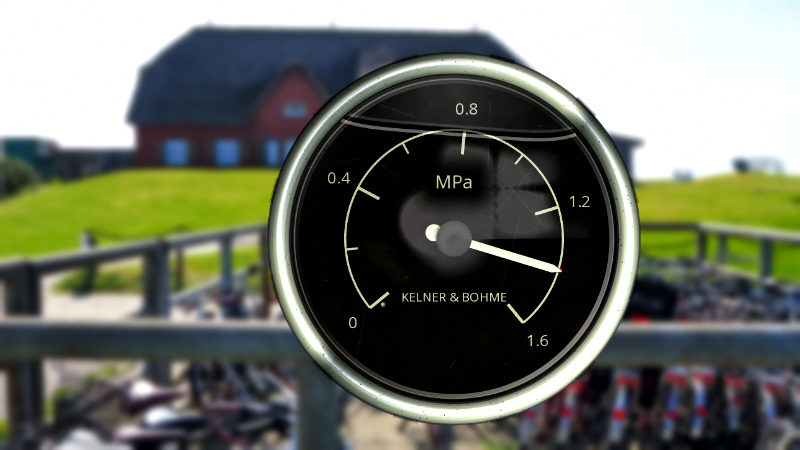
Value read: 1.4 MPa
